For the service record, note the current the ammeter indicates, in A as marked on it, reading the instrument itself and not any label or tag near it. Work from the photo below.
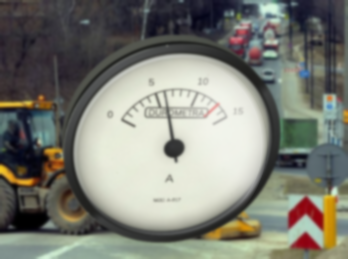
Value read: 6 A
